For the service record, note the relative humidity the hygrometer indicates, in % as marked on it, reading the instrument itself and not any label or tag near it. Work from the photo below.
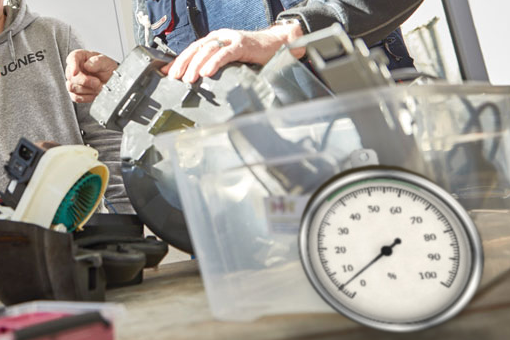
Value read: 5 %
